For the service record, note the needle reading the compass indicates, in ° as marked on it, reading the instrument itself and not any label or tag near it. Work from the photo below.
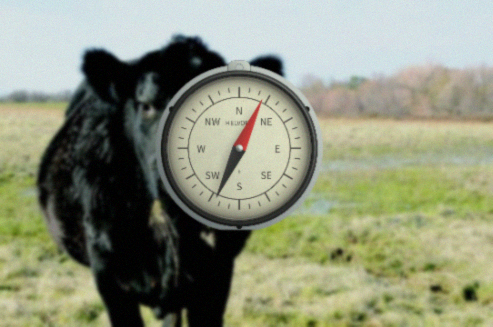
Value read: 25 °
